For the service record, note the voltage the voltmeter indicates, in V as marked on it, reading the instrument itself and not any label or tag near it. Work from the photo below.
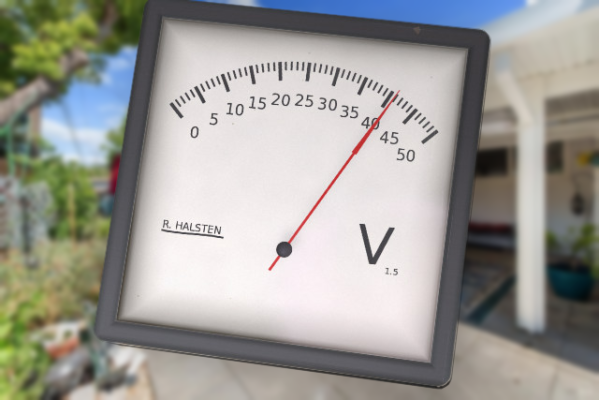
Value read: 41 V
